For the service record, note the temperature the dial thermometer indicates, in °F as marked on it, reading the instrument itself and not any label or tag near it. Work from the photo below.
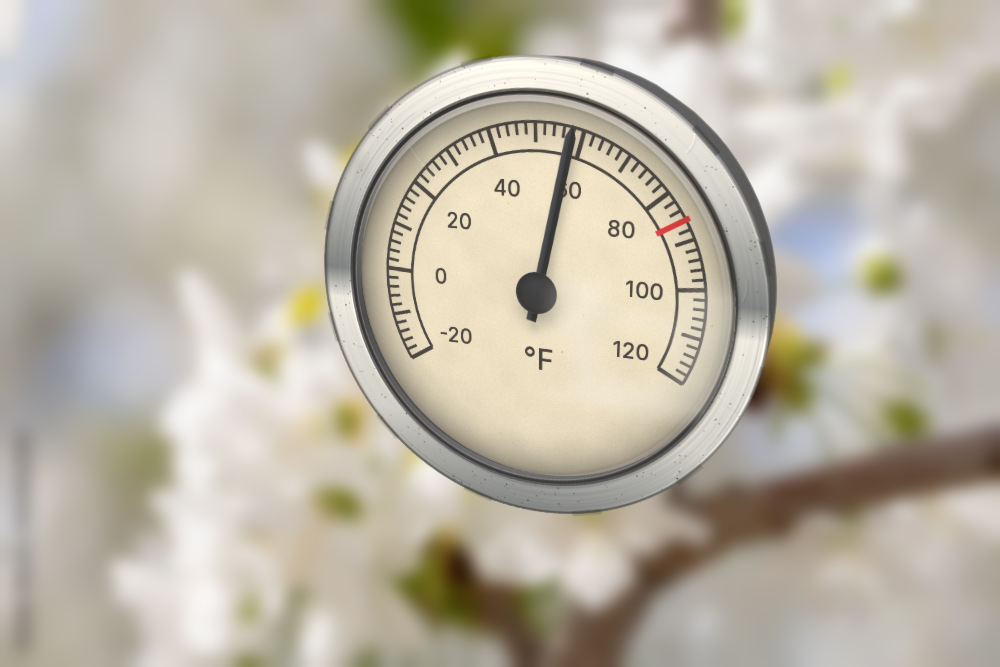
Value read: 58 °F
